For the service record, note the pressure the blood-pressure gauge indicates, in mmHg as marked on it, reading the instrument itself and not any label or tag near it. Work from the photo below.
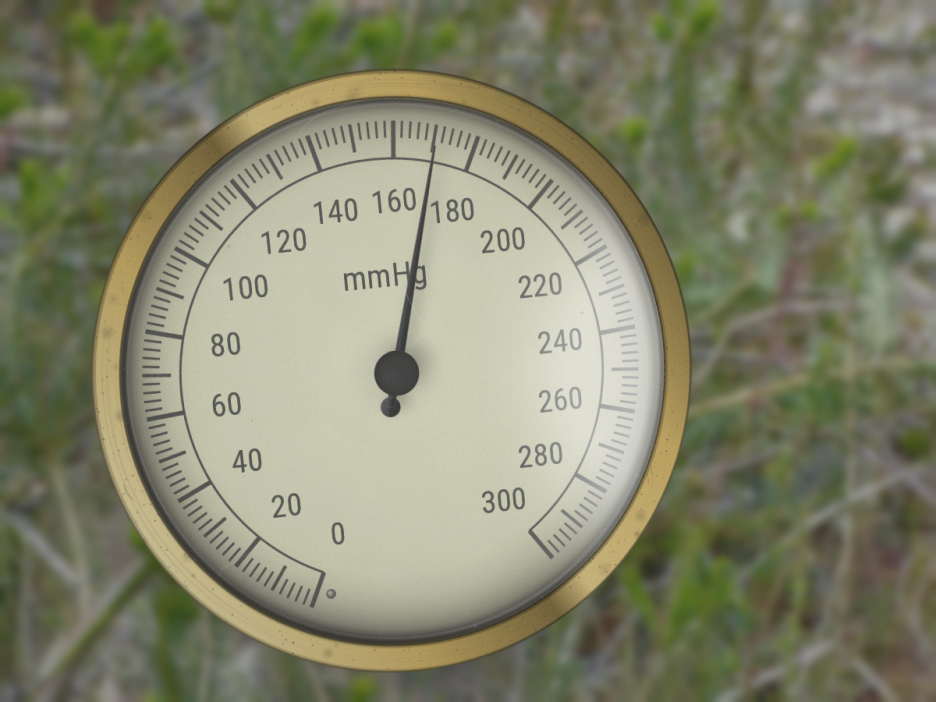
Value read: 170 mmHg
